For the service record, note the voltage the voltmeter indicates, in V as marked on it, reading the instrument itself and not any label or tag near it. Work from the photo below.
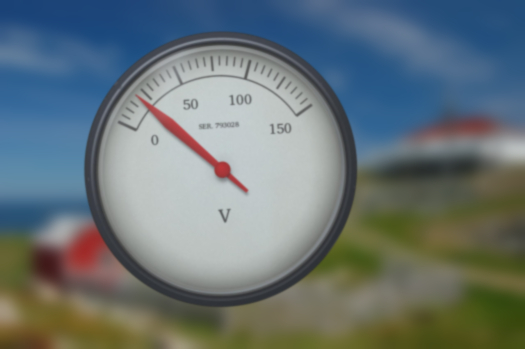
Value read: 20 V
